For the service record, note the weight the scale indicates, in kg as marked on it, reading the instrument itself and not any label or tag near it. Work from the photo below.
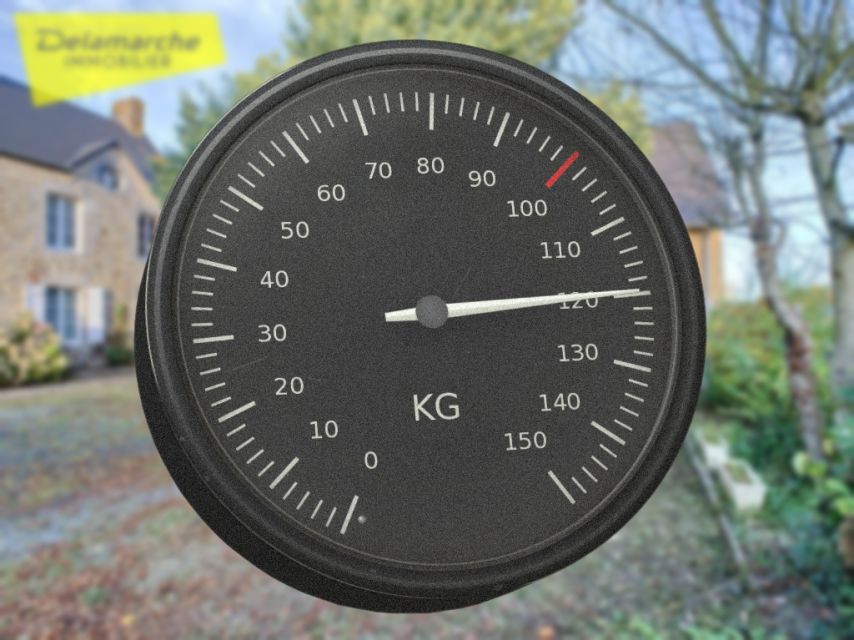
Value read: 120 kg
